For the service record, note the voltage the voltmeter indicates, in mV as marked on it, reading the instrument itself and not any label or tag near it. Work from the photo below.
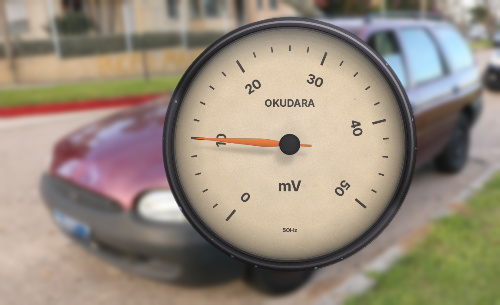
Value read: 10 mV
